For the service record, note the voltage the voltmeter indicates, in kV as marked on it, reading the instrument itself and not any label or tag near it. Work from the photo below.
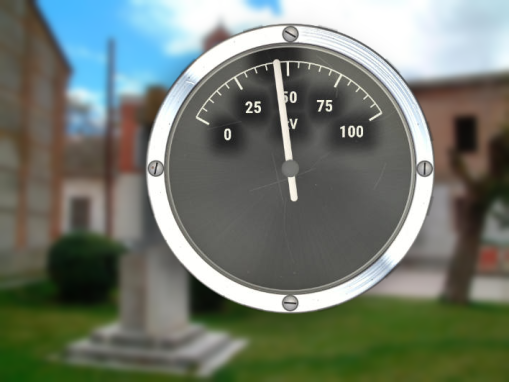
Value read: 45 kV
